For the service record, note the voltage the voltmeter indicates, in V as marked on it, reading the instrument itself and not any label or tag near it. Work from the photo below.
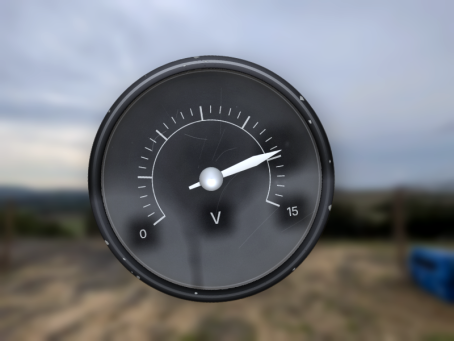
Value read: 12.25 V
